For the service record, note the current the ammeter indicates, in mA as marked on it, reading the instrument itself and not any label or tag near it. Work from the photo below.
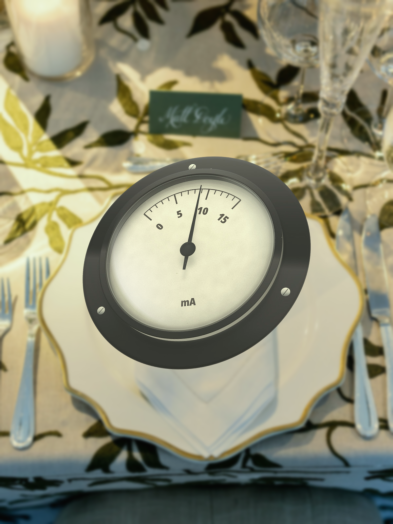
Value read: 9 mA
